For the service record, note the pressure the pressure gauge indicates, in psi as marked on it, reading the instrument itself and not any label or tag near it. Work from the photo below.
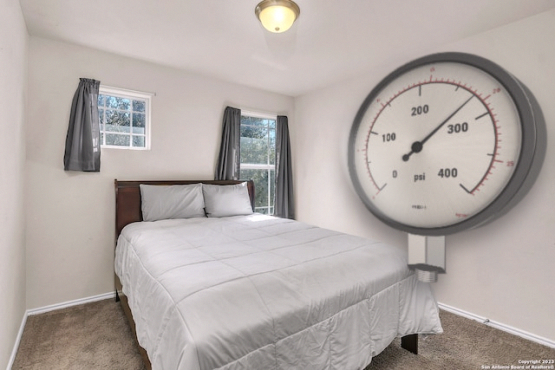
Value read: 275 psi
